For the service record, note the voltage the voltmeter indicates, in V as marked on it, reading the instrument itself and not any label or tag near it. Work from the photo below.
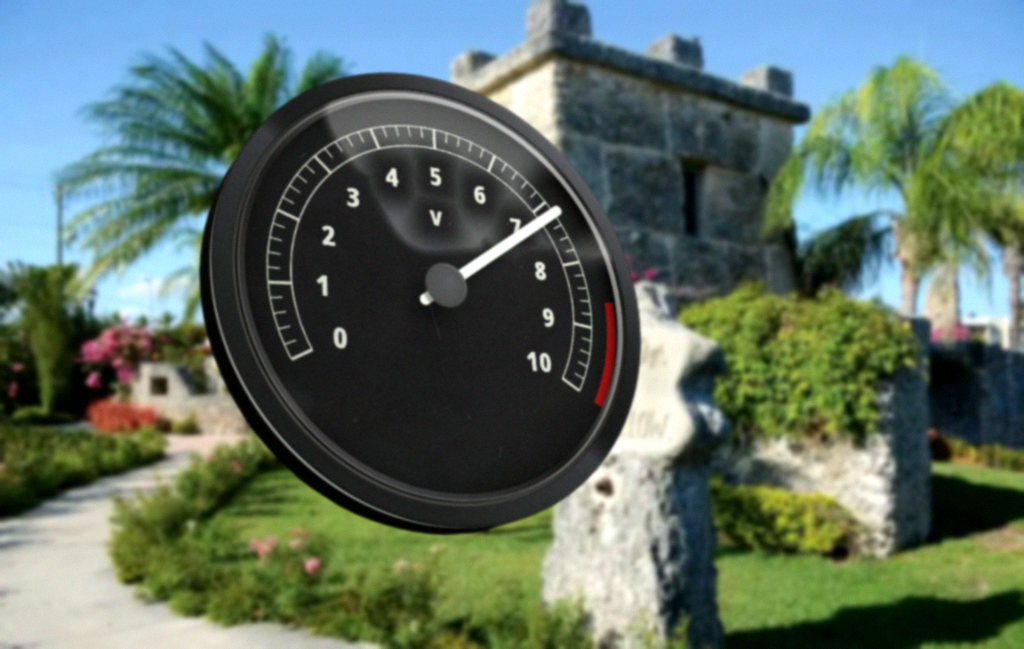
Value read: 7.2 V
